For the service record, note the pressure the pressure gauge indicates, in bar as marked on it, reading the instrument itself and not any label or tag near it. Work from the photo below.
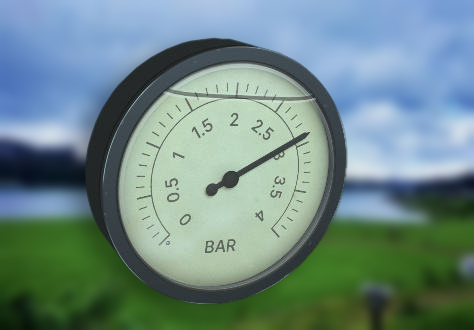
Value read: 2.9 bar
